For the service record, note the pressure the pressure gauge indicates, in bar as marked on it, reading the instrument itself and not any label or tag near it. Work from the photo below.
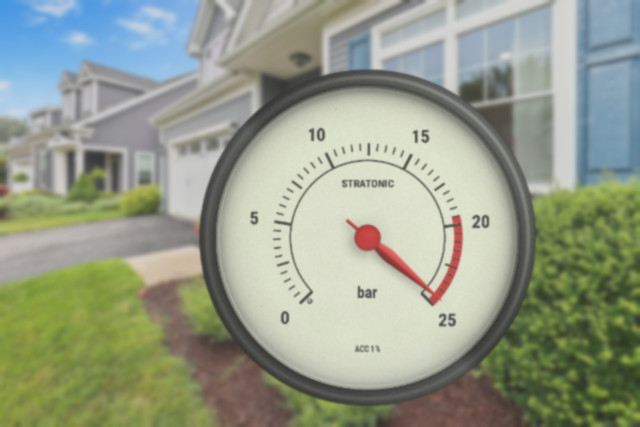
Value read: 24.5 bar
